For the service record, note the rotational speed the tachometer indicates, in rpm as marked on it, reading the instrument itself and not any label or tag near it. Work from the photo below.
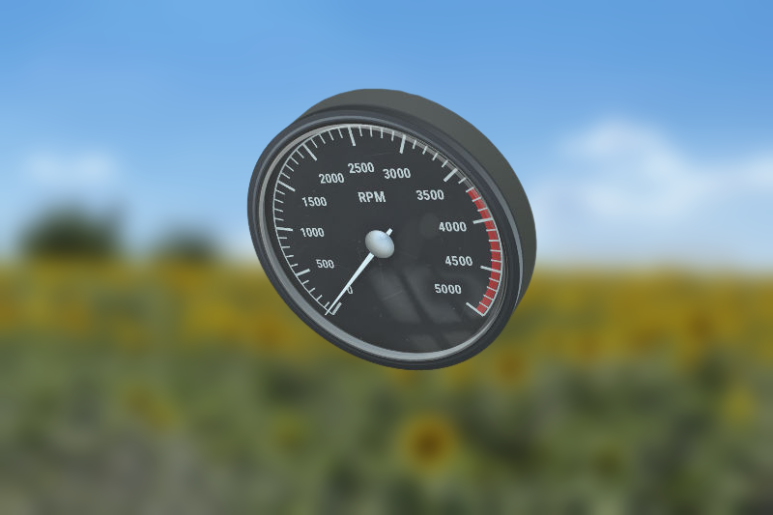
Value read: 50 rpm
